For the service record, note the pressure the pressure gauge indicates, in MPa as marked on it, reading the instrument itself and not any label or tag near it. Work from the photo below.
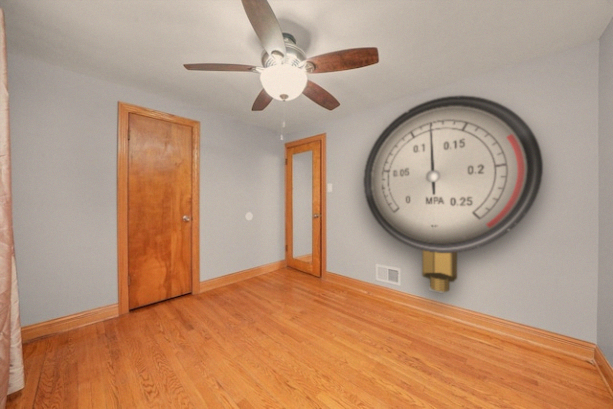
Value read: 0.12 MPa
